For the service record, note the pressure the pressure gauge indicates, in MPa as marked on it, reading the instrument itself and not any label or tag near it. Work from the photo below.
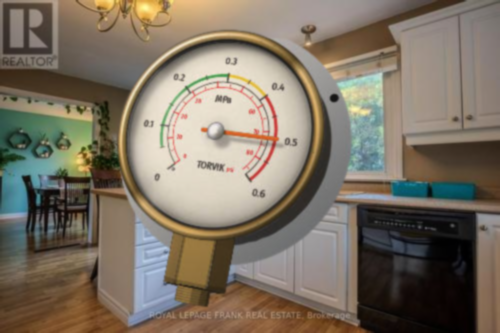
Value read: 0.5 MPa
